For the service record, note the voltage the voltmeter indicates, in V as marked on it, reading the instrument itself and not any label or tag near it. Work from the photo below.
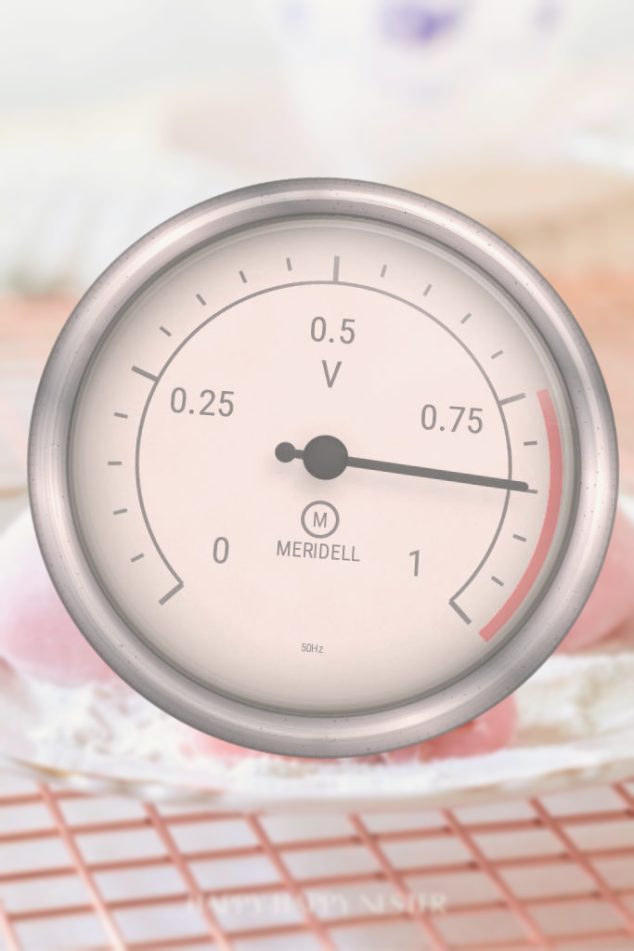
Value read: 0.85 V
